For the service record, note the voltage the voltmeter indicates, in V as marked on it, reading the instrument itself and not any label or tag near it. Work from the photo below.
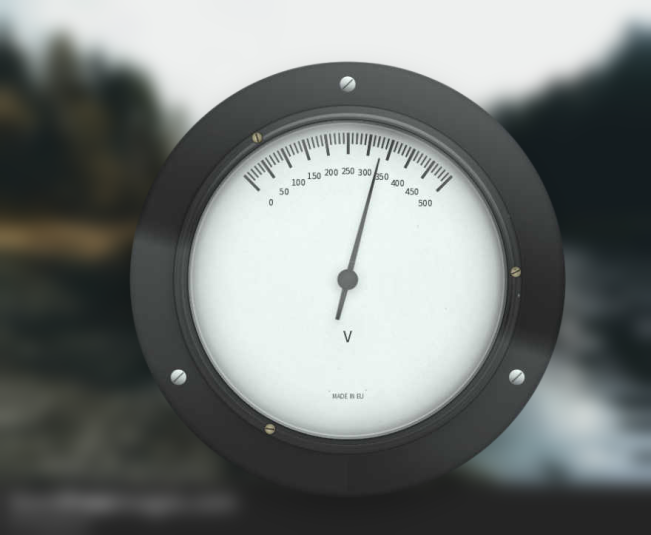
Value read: 330 V
